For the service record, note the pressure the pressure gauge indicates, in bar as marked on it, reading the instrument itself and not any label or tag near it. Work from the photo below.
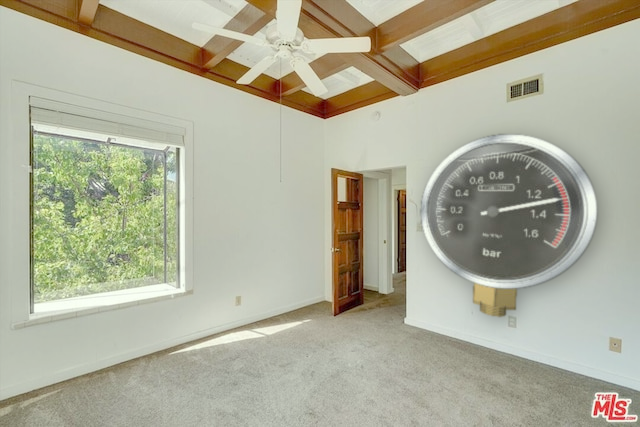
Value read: 1.3 bar
